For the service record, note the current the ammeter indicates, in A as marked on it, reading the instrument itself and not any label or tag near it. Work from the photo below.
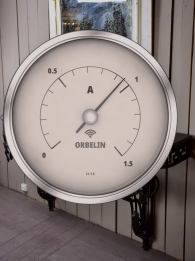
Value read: 0.95 A
